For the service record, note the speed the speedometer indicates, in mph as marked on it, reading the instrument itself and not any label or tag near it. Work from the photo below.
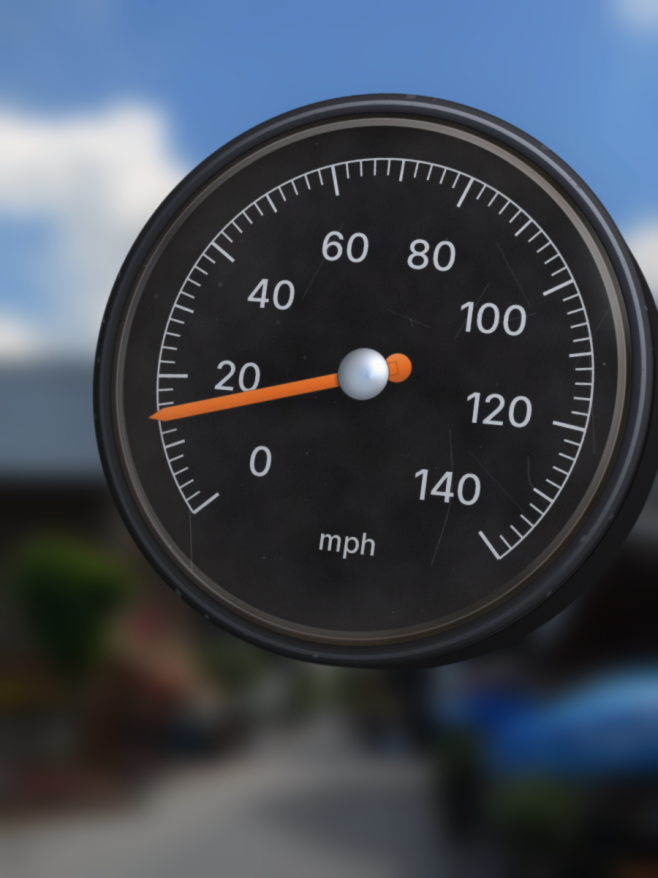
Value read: 14 mph
